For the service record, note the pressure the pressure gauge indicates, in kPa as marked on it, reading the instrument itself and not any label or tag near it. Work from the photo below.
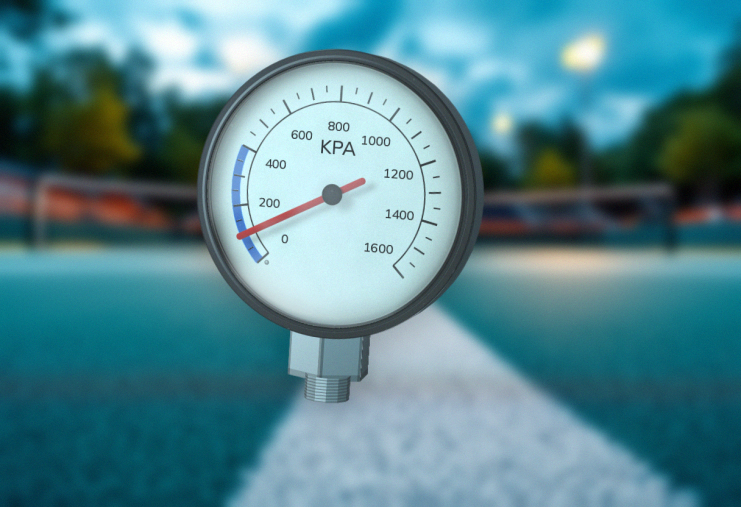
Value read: 100 kPa
